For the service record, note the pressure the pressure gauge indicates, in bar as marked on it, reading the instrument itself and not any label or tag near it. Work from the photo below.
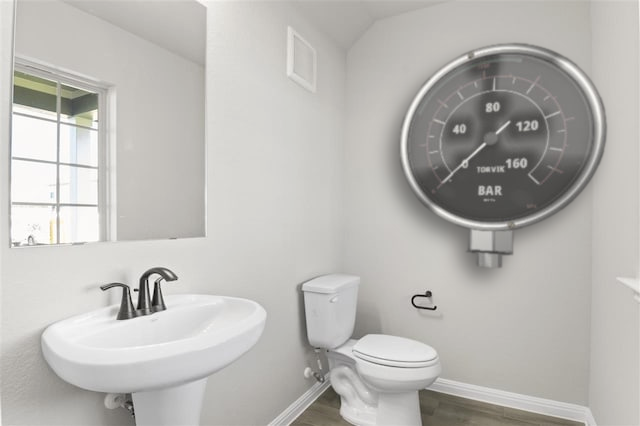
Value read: 0 bar
